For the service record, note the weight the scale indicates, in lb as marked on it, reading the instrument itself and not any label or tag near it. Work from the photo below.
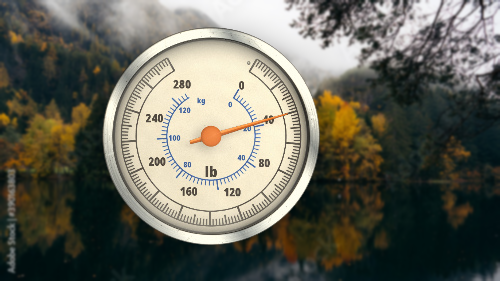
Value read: 40 lb
